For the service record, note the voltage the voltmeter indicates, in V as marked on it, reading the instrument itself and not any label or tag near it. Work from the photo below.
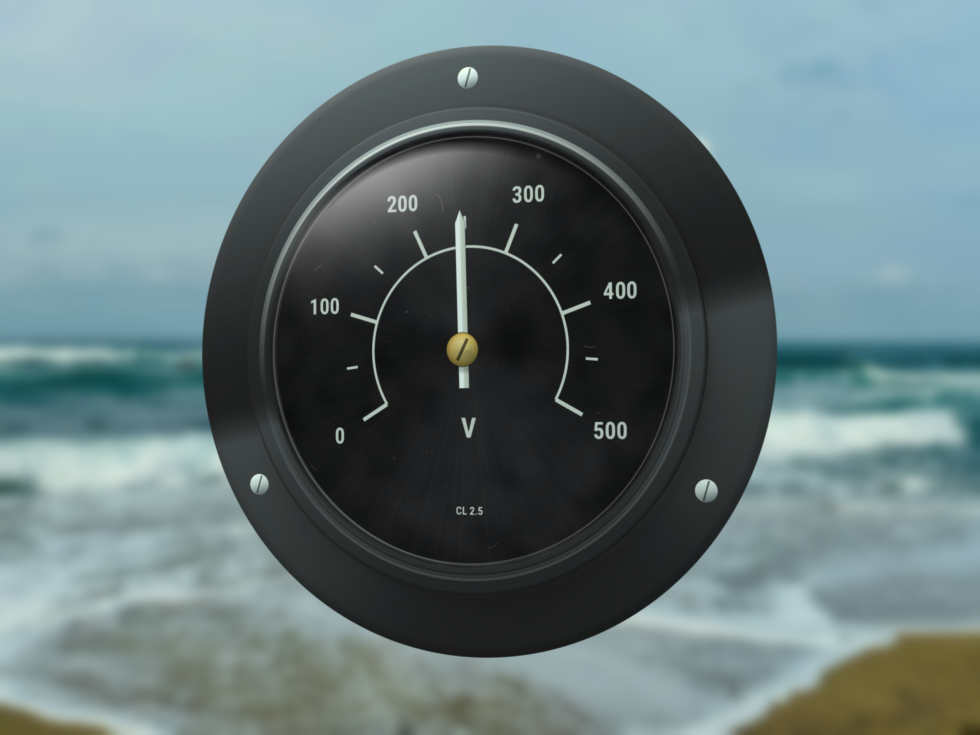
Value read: 250 V
